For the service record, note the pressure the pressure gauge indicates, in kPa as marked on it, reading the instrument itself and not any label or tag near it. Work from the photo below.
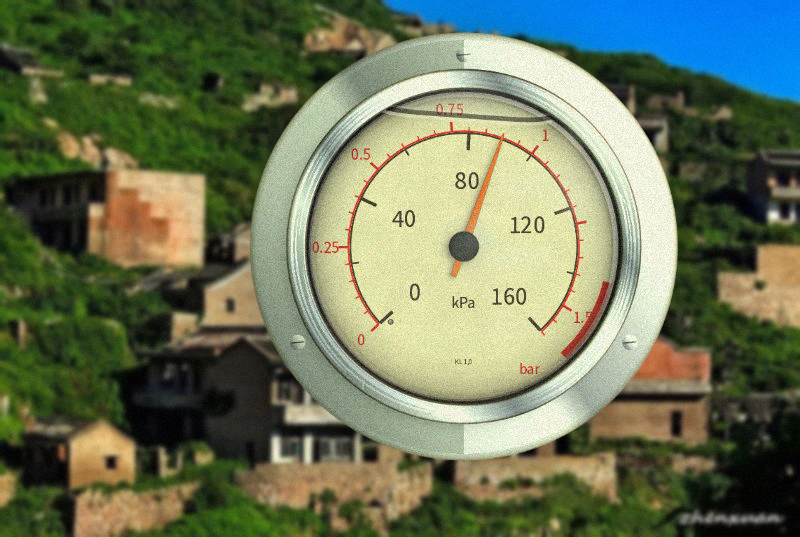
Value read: 90 kPa
